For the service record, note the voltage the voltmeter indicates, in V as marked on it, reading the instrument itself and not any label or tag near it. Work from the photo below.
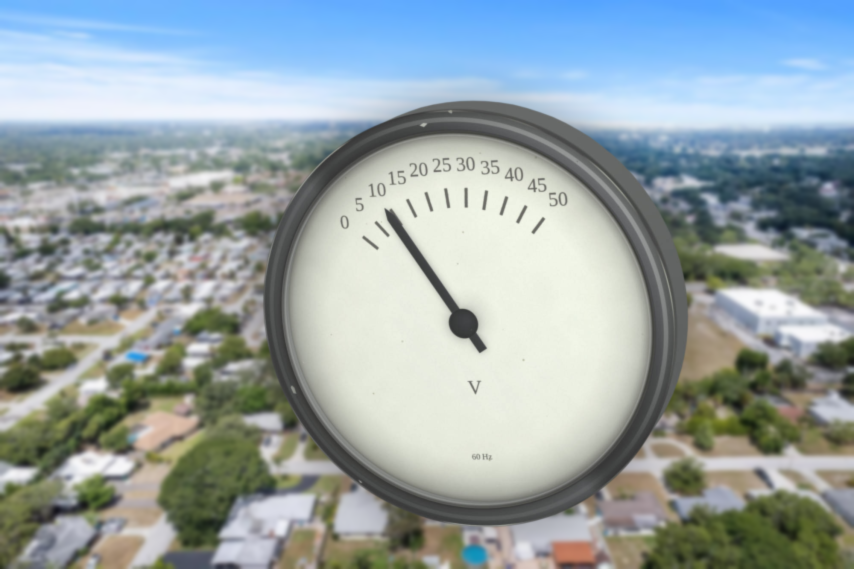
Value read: 10 V
